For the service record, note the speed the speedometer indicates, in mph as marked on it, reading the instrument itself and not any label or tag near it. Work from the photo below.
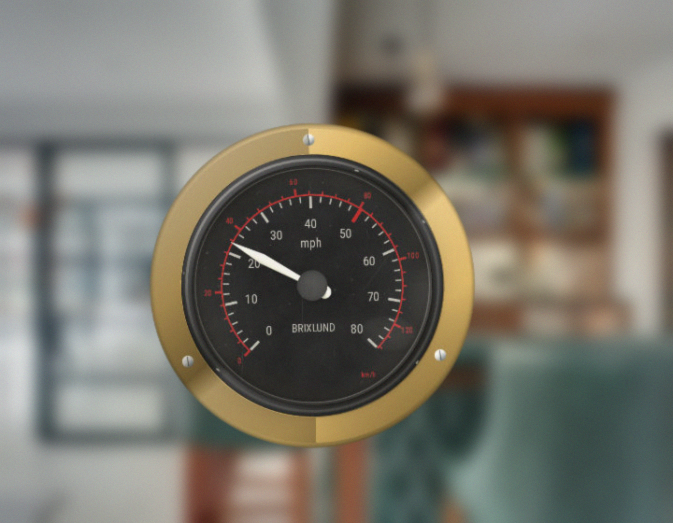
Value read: 22 mph
